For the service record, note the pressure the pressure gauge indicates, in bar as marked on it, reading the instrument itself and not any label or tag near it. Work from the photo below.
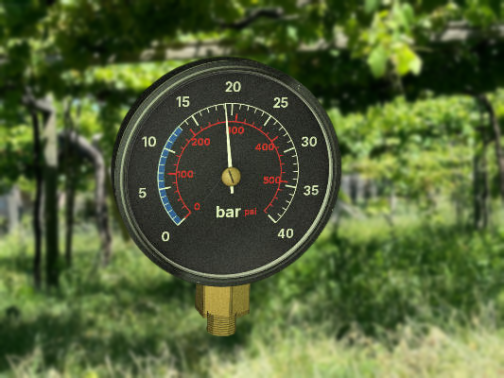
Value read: 19 bar
